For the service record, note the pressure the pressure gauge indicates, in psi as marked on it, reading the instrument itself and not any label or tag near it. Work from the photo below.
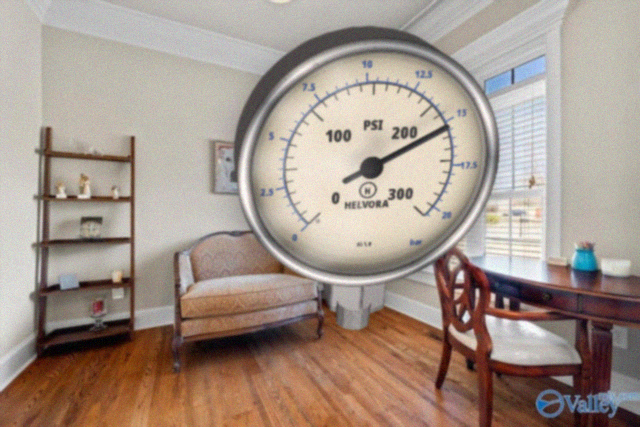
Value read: 220 psi
